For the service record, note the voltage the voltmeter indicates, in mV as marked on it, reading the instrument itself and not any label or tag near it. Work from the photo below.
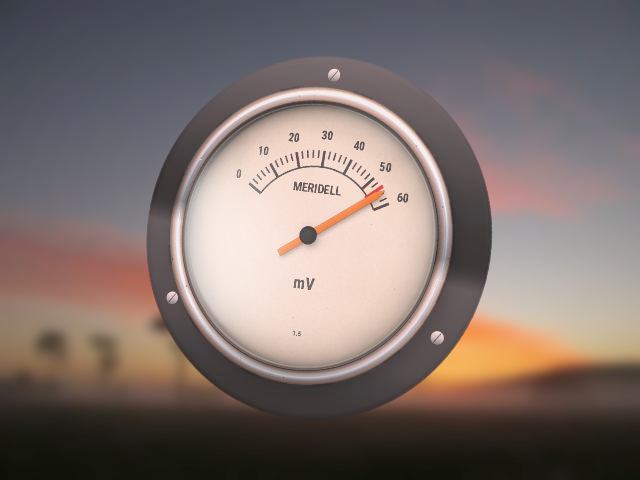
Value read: 56 mV
